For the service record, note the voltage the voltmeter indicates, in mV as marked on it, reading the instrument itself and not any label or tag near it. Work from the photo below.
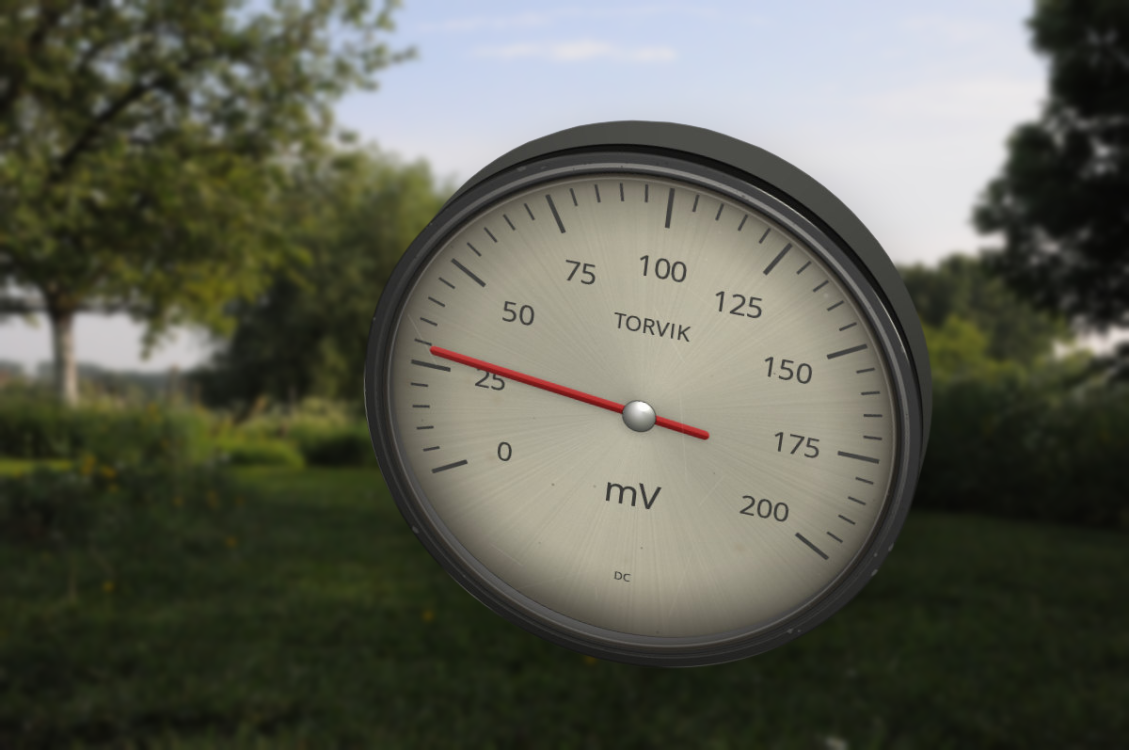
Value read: 30 mV
